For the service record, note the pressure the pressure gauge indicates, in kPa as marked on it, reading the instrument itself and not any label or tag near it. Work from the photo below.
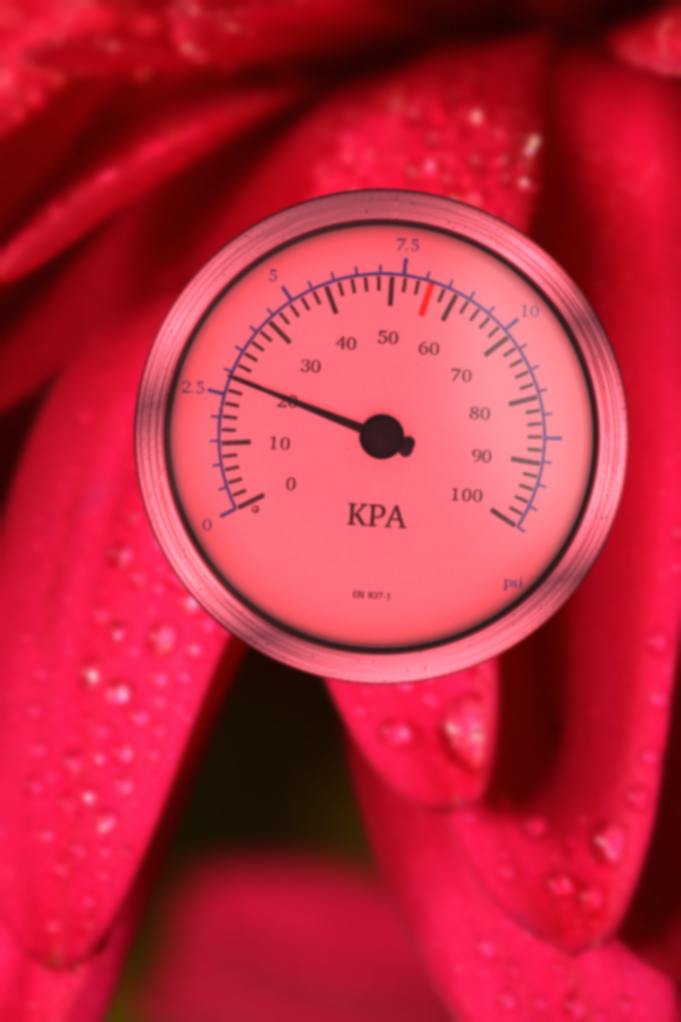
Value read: 20 kPa
